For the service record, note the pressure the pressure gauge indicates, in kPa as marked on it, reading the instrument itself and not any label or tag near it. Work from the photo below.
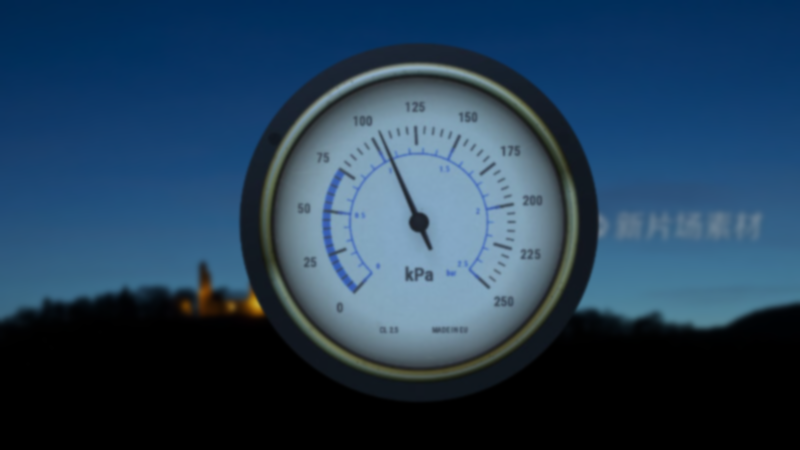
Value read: 105 kPa
